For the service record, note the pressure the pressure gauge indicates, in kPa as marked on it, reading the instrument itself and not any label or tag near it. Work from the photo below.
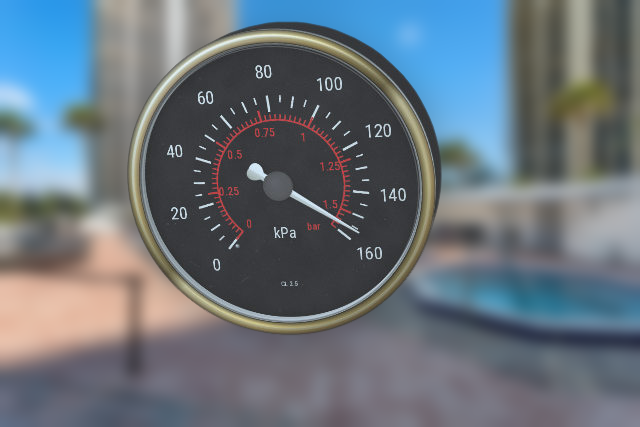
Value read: 155 kPa
